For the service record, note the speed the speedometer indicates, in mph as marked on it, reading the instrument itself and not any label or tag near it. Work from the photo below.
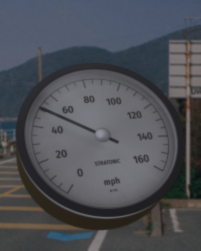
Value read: 50 mph
